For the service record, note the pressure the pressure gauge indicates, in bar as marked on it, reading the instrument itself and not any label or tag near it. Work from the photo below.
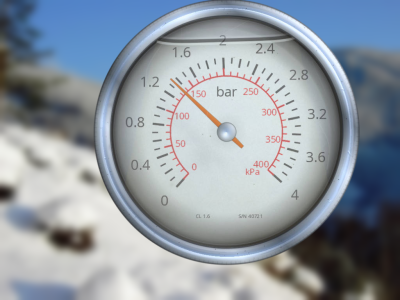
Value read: 1.35 bar
